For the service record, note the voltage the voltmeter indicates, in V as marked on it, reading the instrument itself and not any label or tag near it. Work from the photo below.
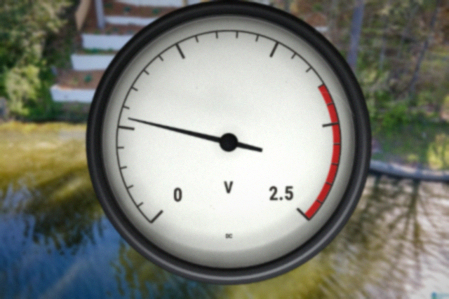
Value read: 0.55 V
